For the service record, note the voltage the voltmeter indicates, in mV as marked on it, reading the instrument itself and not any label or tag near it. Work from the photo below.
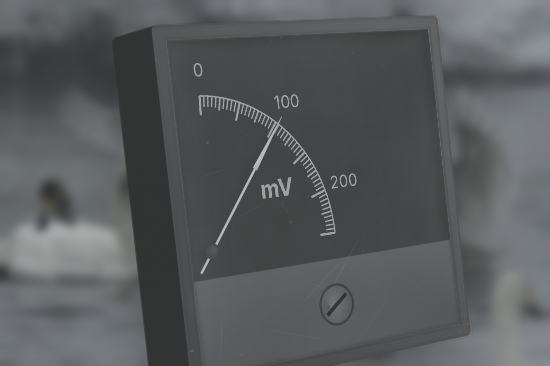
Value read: 100 mV
